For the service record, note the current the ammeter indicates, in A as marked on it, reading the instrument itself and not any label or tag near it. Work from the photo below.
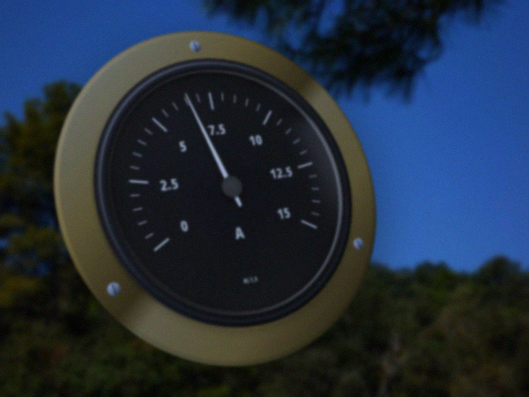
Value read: 6.5 A
